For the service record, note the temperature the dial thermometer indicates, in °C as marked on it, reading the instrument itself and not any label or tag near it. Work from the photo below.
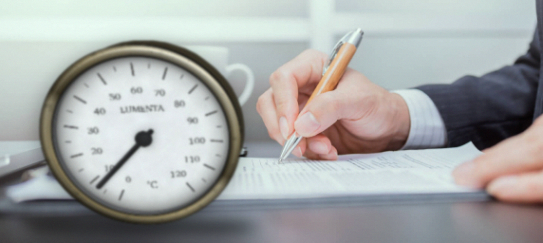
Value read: 7.5 °C
